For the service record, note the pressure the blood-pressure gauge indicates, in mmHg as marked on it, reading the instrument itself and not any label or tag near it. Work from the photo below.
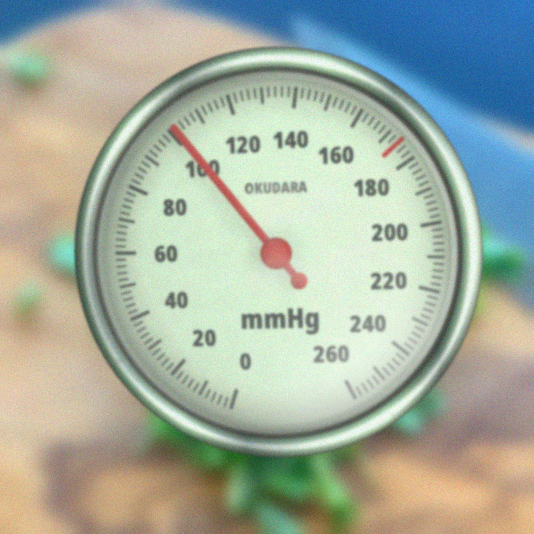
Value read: 102 mmHg
